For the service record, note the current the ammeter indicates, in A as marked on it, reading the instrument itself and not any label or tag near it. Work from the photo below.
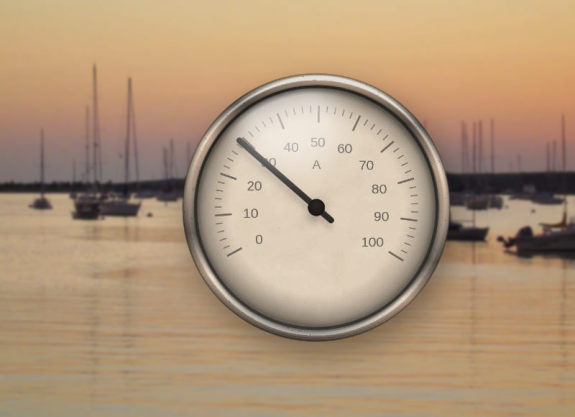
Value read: 29 A
